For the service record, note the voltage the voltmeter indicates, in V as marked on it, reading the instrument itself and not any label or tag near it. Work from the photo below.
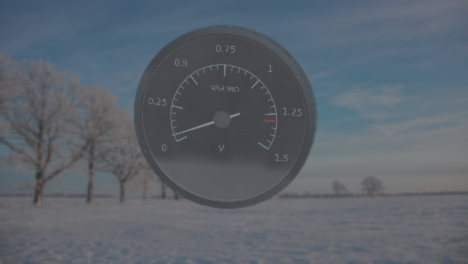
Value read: 0.05 V
